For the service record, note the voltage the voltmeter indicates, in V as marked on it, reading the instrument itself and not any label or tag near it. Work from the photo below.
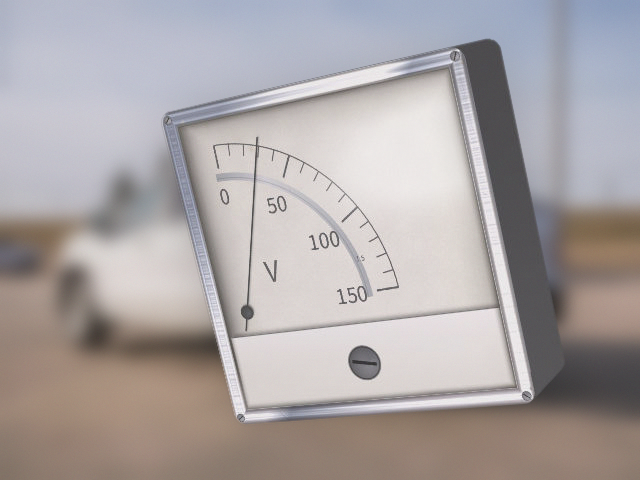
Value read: 30 V
